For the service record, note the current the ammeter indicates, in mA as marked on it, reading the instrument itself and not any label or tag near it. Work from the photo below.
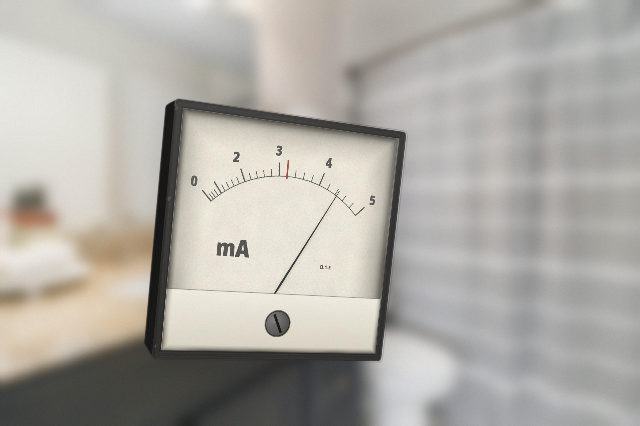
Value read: 4.4 mA
